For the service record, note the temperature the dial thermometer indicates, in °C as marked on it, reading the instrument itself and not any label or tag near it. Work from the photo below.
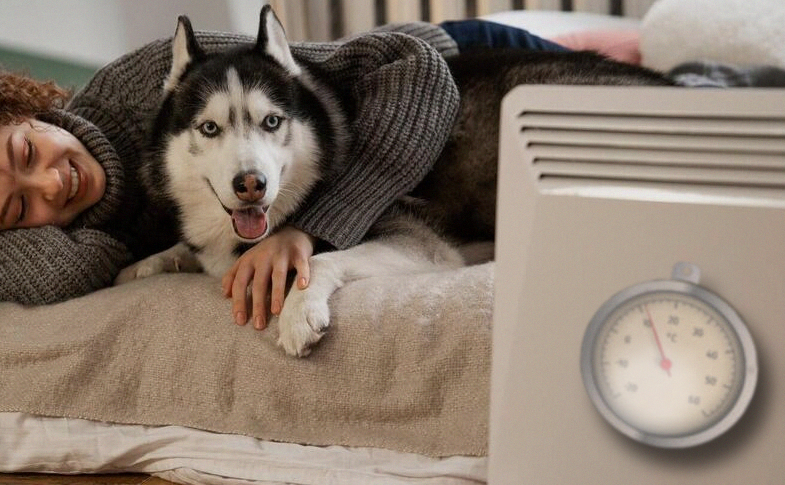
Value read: 12 °C
